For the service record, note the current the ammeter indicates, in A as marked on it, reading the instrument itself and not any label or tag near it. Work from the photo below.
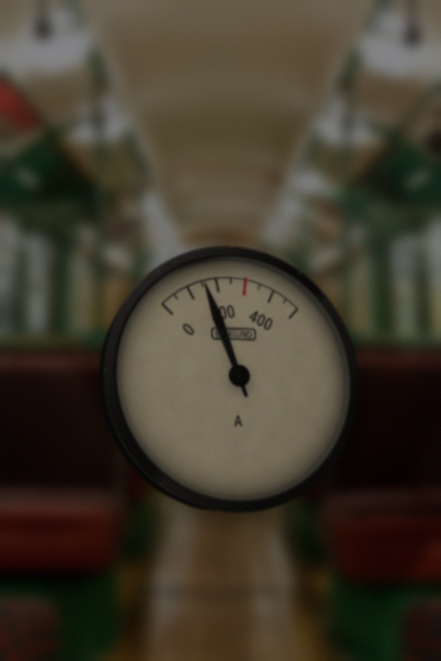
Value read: 150 A
